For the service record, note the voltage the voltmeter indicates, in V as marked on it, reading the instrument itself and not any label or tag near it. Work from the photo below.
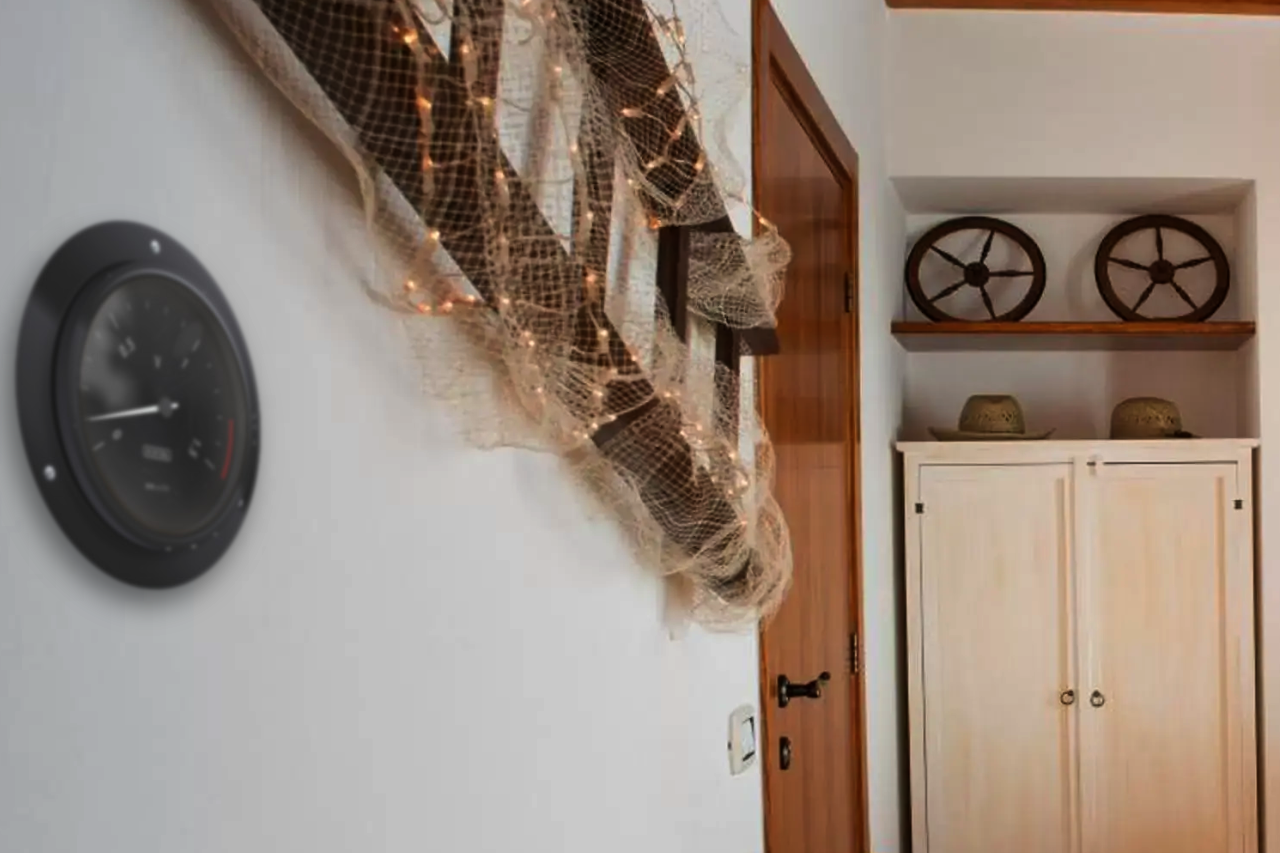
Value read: 0.1 V
